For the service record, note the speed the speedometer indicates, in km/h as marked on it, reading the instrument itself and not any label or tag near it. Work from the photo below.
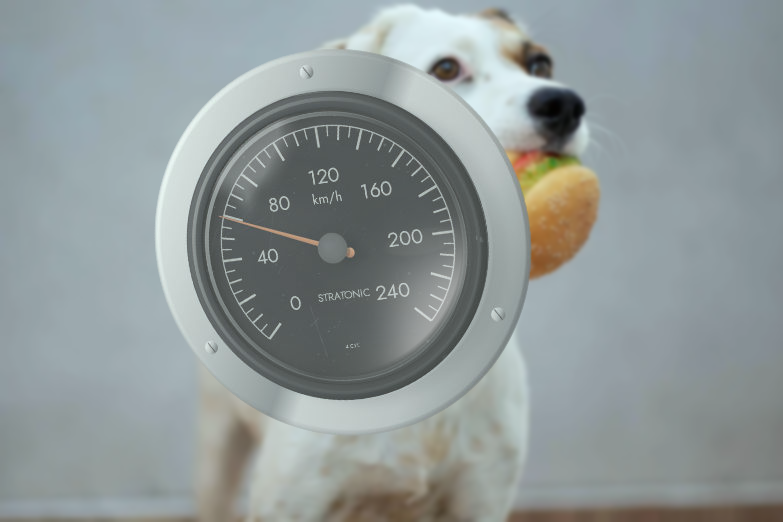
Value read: 60 km/h
